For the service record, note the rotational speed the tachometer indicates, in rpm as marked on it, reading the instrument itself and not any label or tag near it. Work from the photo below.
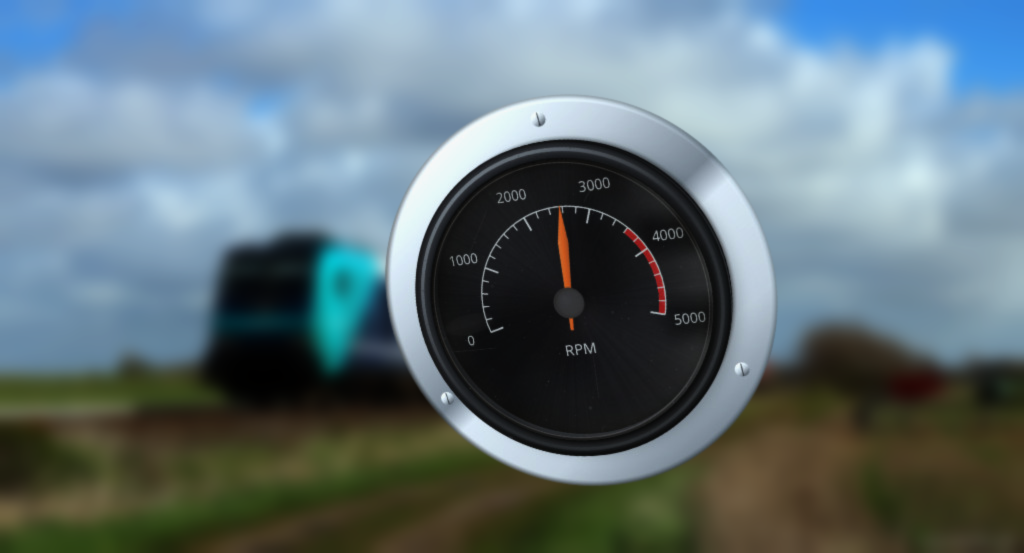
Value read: 2600 rpm
